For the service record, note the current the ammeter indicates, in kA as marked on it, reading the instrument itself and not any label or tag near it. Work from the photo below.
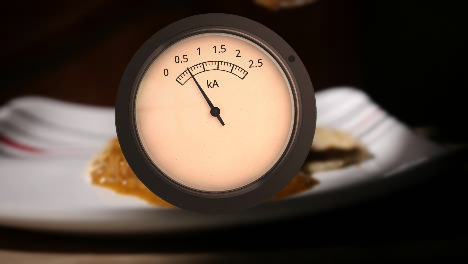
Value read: 0.5 kA
